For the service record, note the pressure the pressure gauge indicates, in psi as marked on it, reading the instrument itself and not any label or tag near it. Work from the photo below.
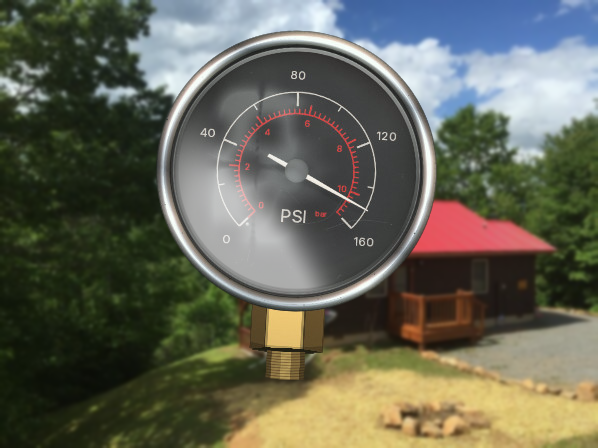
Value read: 150 psi
